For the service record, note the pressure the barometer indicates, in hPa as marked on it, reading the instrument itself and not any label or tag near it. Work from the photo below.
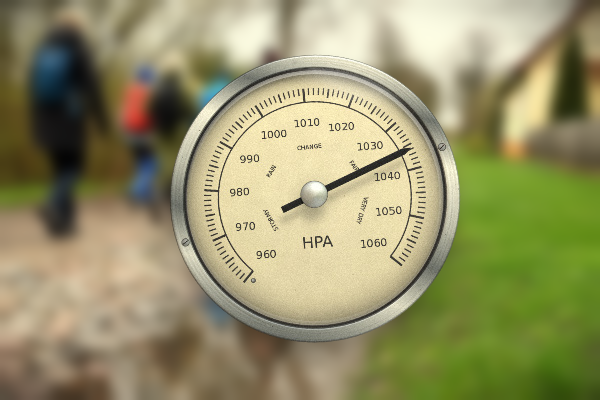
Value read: 1036 hPa
